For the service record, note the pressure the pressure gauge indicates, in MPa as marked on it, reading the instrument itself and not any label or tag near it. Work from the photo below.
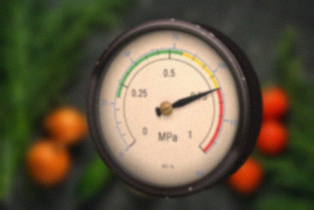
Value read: 0.75 MPa
